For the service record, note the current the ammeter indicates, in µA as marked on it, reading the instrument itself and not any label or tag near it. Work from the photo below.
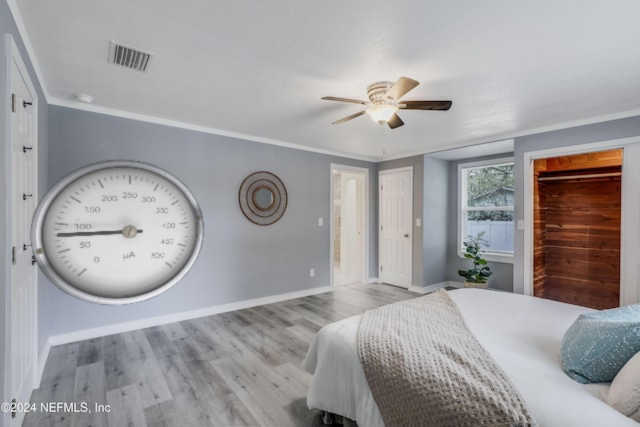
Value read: 80 µA
